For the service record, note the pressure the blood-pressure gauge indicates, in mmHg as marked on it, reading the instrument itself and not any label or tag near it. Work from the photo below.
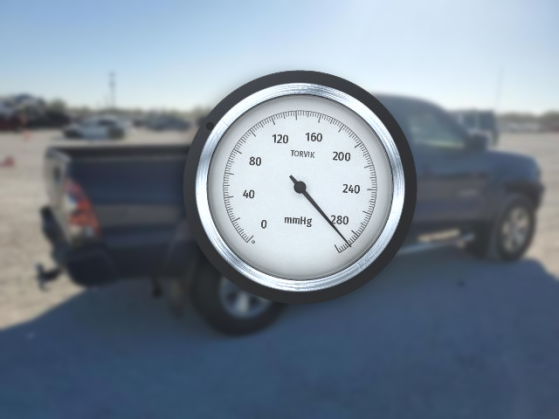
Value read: 290 mmHg
